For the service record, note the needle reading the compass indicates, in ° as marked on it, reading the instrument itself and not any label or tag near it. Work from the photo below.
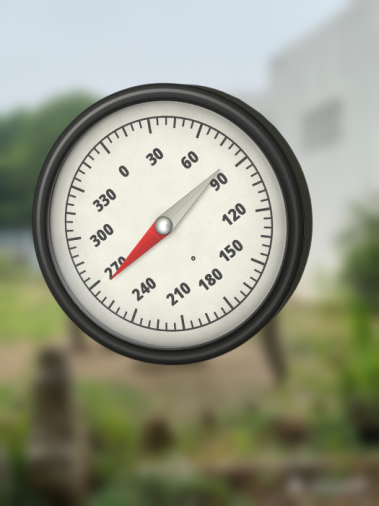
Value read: 265 °
